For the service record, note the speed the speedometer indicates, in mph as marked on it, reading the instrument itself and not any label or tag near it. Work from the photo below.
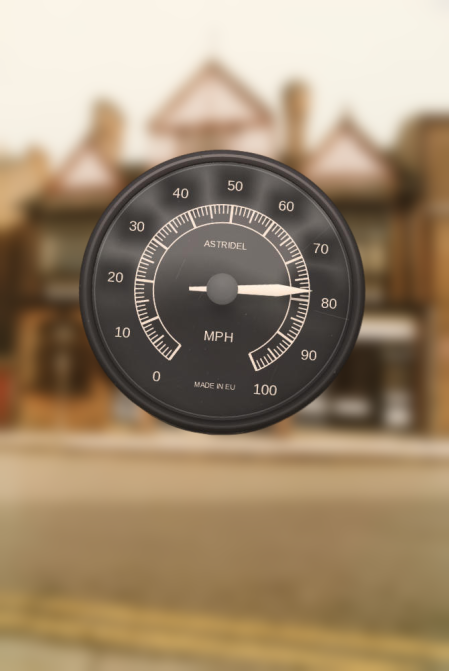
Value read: 78 mph
